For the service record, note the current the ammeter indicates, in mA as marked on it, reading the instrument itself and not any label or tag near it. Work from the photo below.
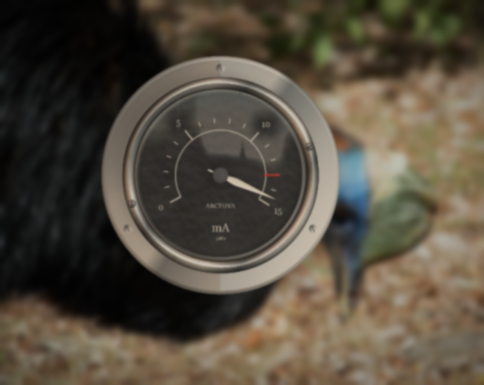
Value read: 14.5 mA
